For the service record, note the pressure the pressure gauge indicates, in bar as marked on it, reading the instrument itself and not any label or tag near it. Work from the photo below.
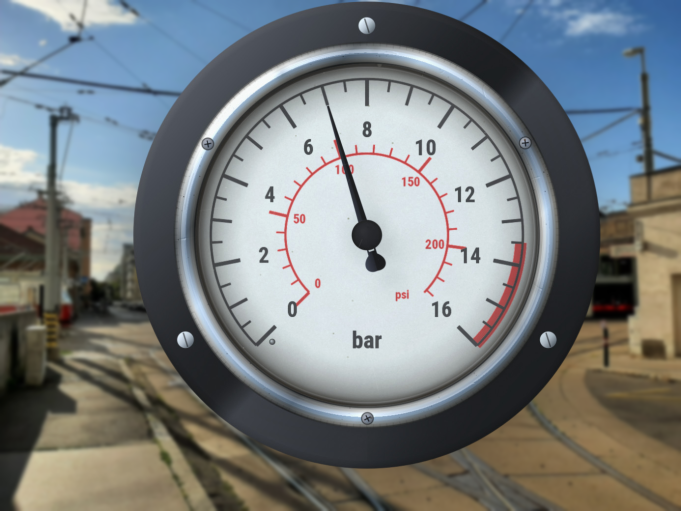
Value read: 7 bar
